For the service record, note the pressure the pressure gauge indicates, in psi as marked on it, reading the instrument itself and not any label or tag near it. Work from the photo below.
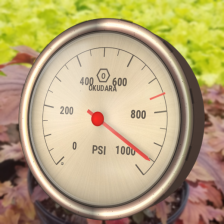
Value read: 950 psi
